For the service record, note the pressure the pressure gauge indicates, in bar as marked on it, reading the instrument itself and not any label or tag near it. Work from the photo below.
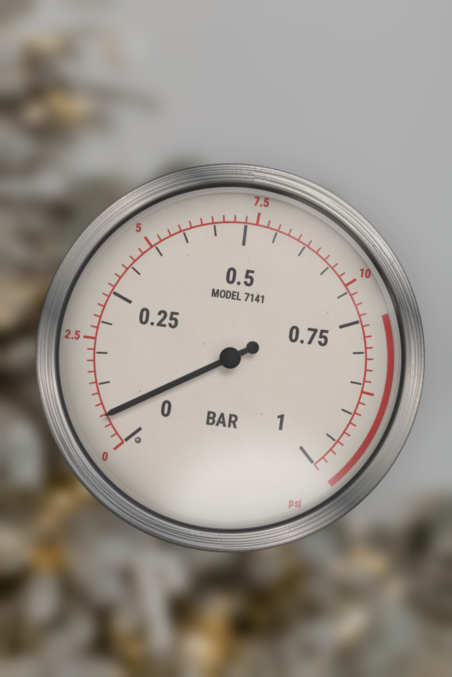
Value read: 0.05 bar
